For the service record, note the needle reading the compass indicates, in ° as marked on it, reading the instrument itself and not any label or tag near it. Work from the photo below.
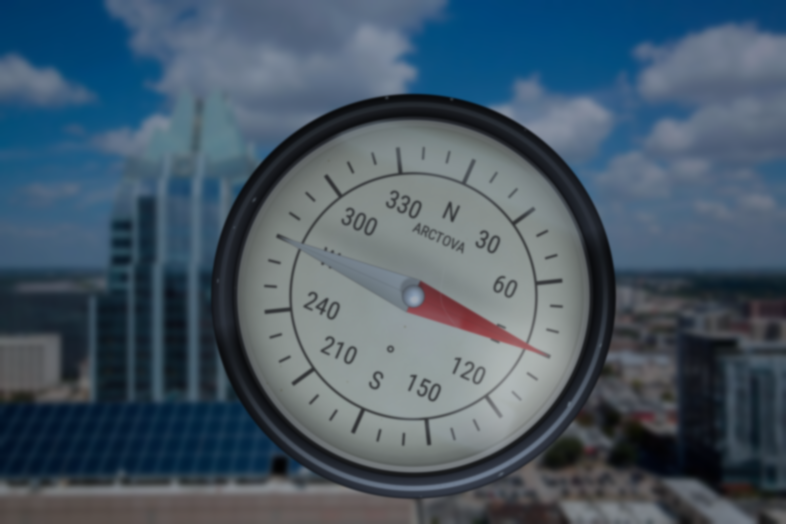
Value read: 90 °
